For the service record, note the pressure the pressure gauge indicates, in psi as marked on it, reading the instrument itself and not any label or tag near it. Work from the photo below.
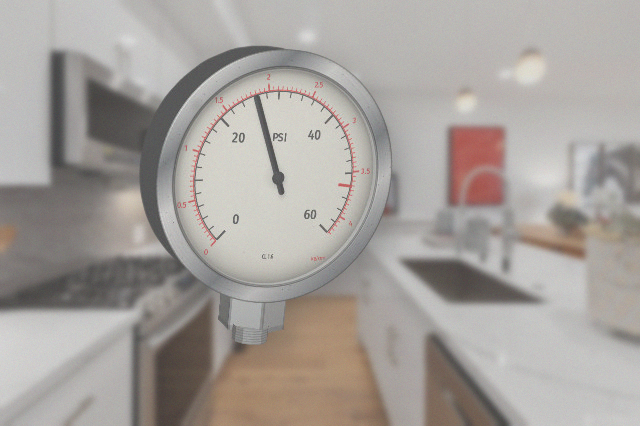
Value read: 26 psi
